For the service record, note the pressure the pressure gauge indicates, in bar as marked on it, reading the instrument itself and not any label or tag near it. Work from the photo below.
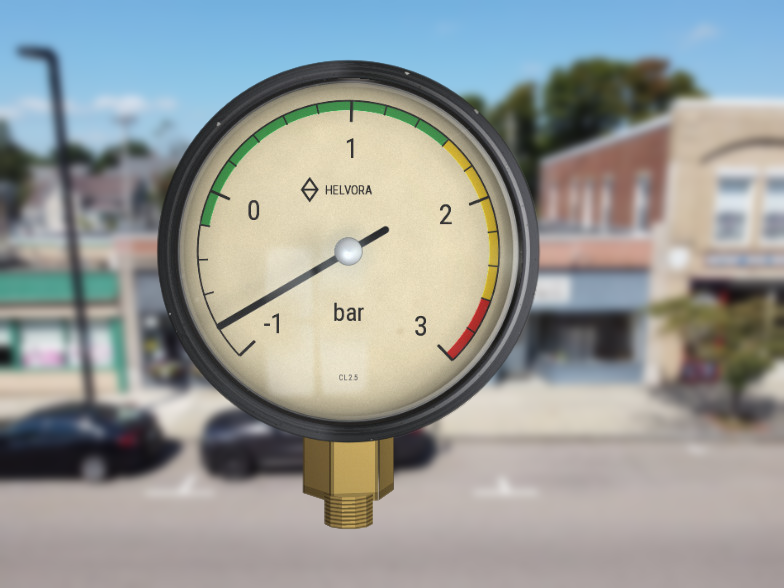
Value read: -0.8 bar
